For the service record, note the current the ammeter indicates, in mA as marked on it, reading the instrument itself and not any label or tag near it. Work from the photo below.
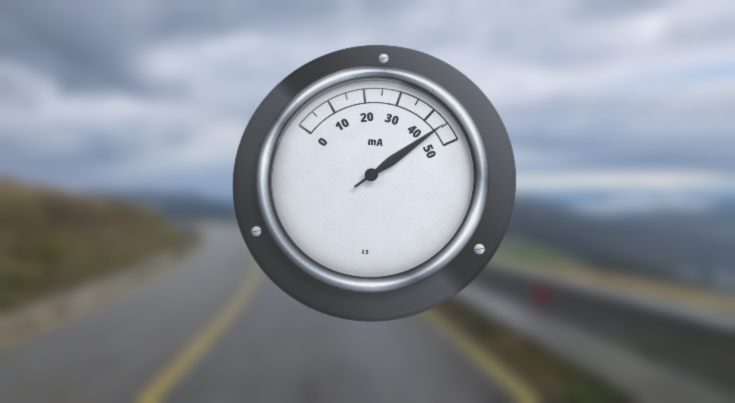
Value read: 45 mA
